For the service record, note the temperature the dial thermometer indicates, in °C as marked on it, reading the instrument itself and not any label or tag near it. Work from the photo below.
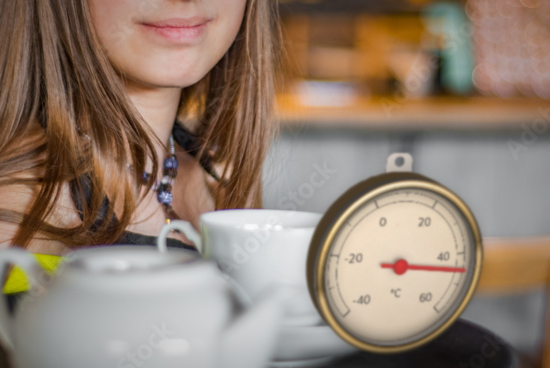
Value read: 45 °C
